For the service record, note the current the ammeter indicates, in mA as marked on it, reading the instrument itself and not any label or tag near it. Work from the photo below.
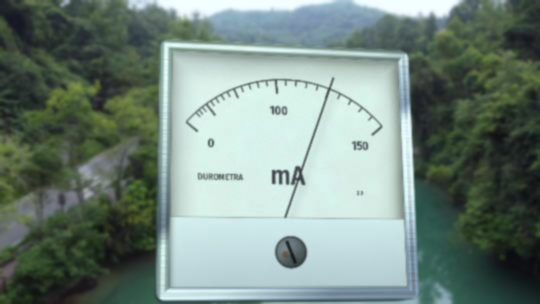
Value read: 125 mA
